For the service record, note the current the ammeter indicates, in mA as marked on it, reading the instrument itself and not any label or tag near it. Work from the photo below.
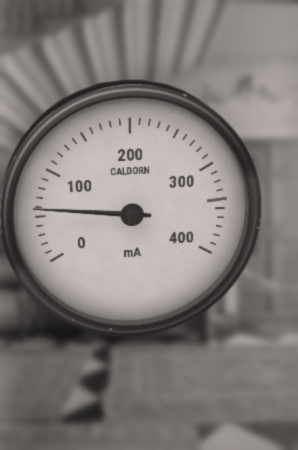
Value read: 60 mA
